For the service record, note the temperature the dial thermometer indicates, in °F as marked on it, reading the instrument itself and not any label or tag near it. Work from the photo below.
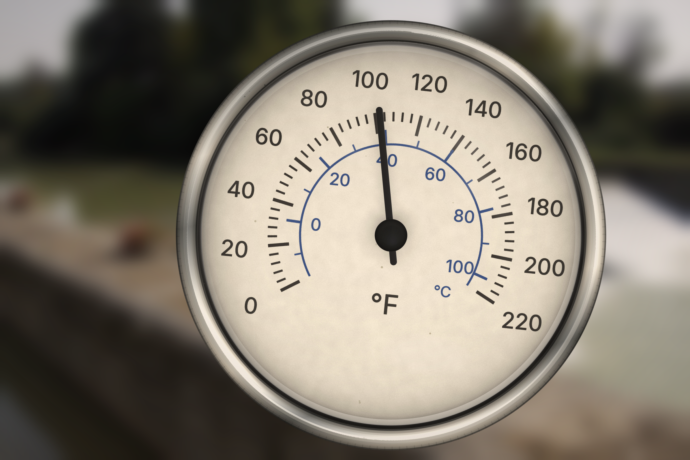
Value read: 102 °F
